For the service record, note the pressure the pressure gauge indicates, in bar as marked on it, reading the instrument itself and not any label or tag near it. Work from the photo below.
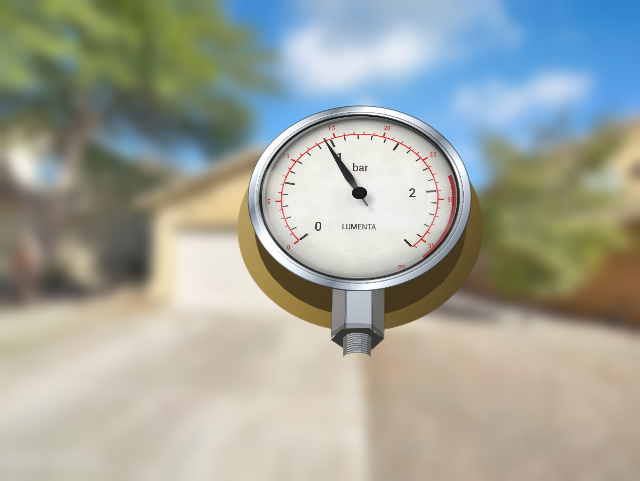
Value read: 0.95 bar
